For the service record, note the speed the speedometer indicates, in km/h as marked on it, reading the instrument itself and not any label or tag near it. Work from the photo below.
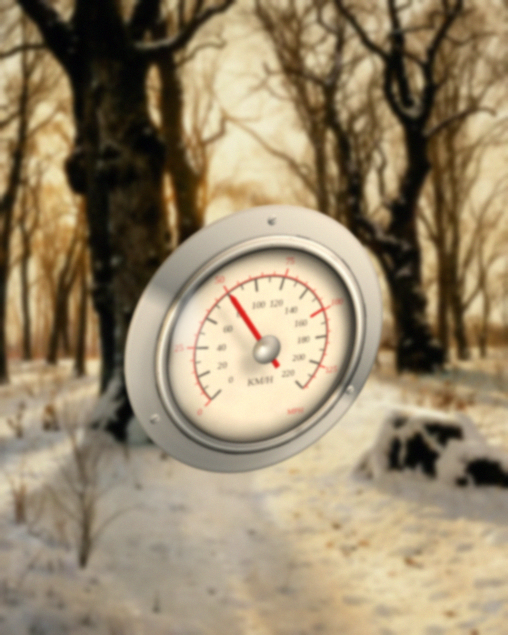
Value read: 80 km/h
